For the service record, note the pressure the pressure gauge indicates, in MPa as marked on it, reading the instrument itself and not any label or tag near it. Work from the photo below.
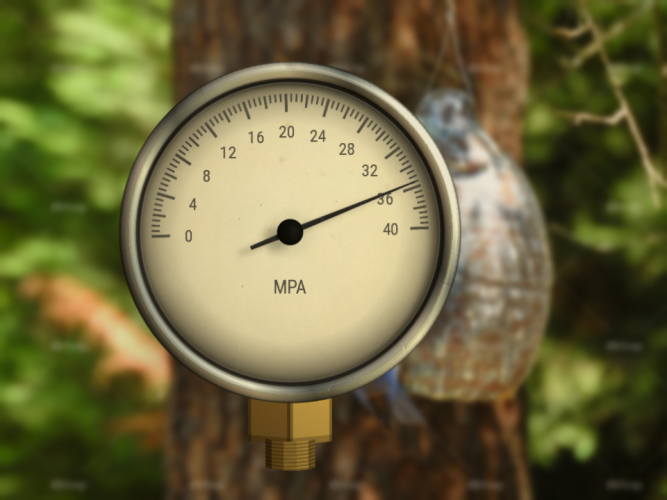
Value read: 35.5 MPa
